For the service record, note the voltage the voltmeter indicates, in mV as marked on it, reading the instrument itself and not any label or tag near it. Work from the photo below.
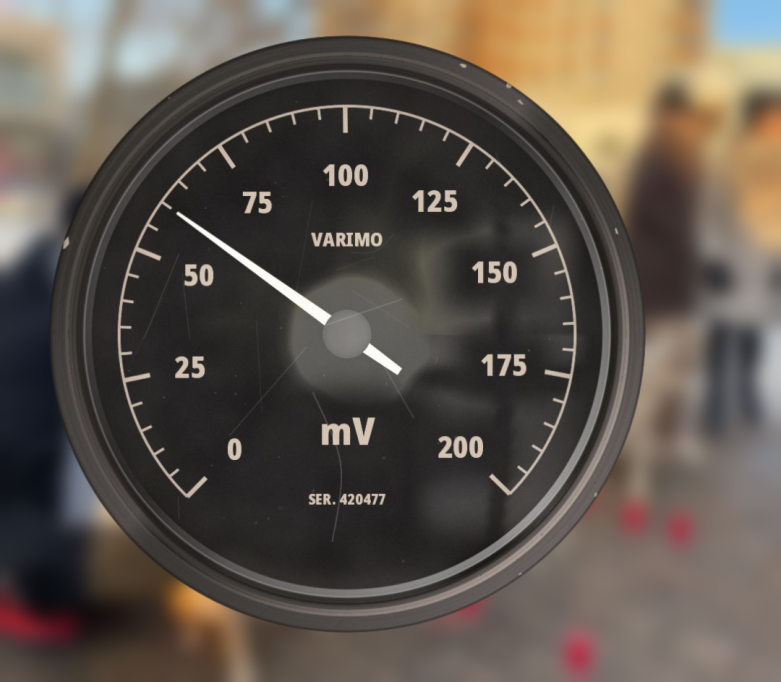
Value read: 60 mV
